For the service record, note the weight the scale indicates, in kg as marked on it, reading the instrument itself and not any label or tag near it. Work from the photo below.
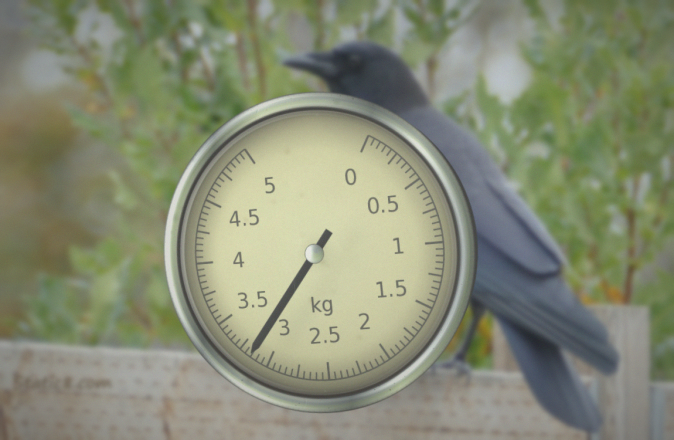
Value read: 3.15 kg
